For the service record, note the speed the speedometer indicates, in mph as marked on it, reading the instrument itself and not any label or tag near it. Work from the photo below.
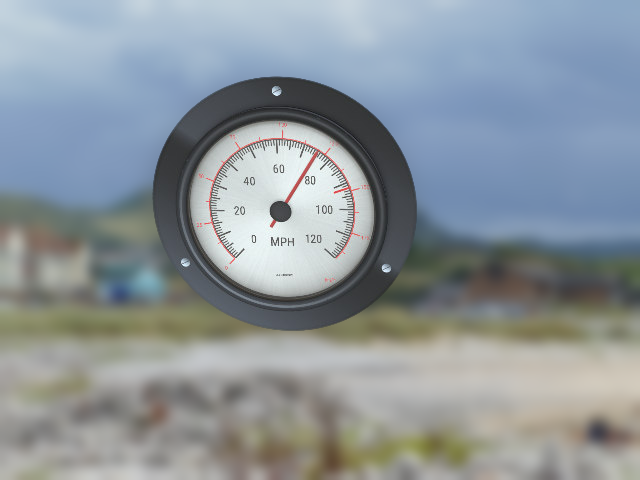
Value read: 75 mph
